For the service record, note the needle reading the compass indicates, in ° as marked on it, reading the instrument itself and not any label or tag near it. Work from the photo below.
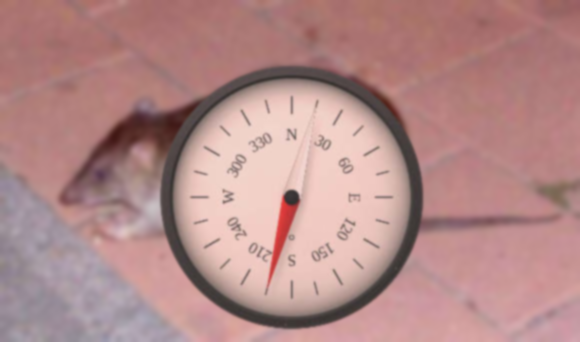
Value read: 195 °
